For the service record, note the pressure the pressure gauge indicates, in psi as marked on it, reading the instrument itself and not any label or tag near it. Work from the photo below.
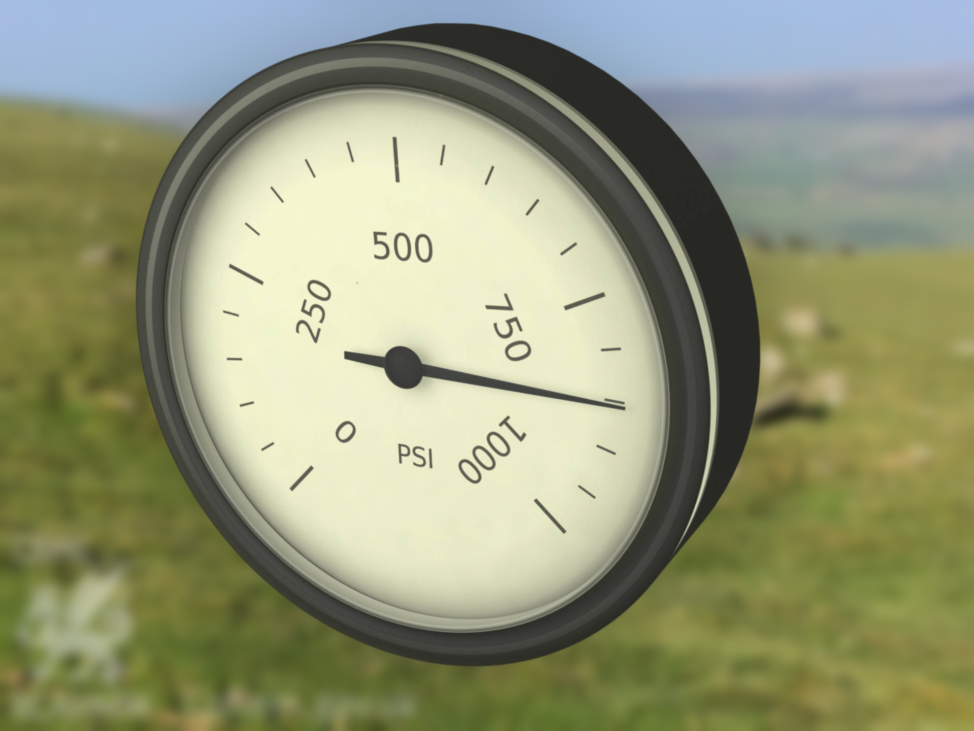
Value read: 850 psi
